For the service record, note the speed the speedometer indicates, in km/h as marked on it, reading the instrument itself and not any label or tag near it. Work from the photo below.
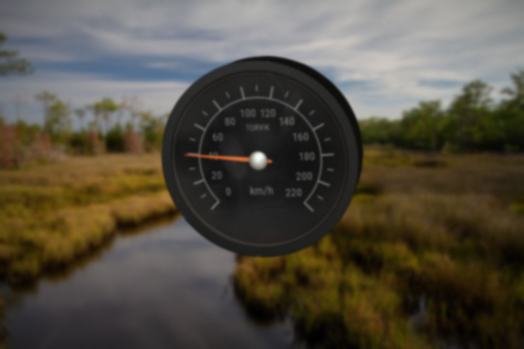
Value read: 40 km/h
